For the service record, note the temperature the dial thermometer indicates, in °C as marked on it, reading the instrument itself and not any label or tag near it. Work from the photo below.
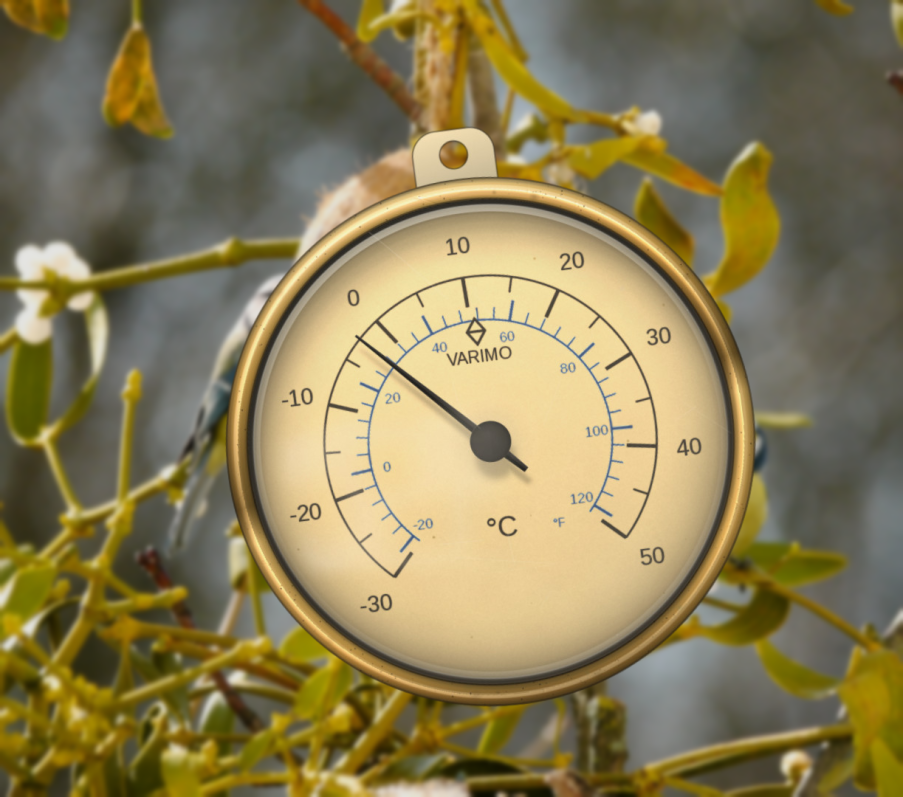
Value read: -2.5 °C
